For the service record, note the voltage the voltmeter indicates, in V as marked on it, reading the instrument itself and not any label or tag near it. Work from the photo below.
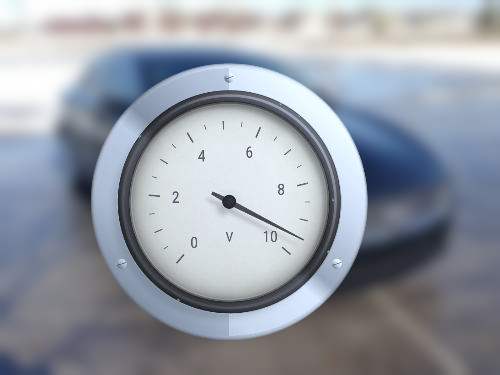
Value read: 9.5 V
